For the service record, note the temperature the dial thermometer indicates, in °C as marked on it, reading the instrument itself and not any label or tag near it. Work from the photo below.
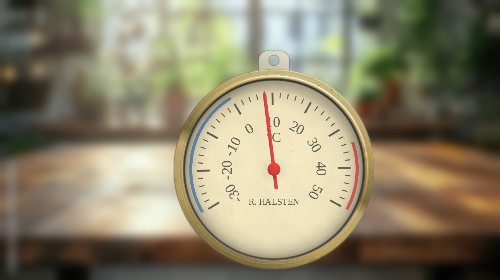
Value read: 8 °C
